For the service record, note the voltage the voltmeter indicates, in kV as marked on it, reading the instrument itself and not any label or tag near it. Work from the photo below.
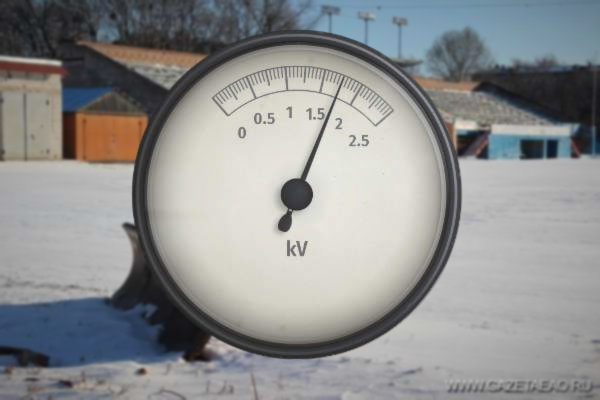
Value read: 1.75 kV
